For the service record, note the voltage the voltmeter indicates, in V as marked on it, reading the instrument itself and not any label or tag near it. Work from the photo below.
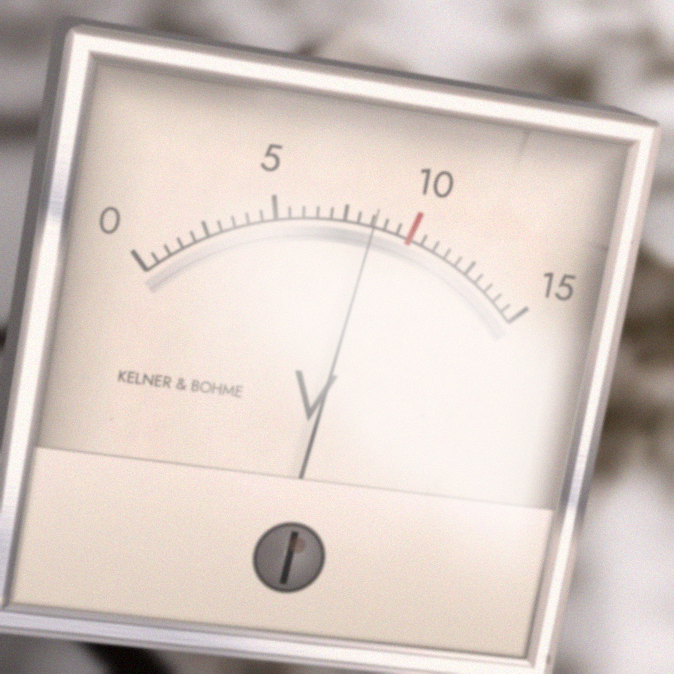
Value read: 8.5 V
